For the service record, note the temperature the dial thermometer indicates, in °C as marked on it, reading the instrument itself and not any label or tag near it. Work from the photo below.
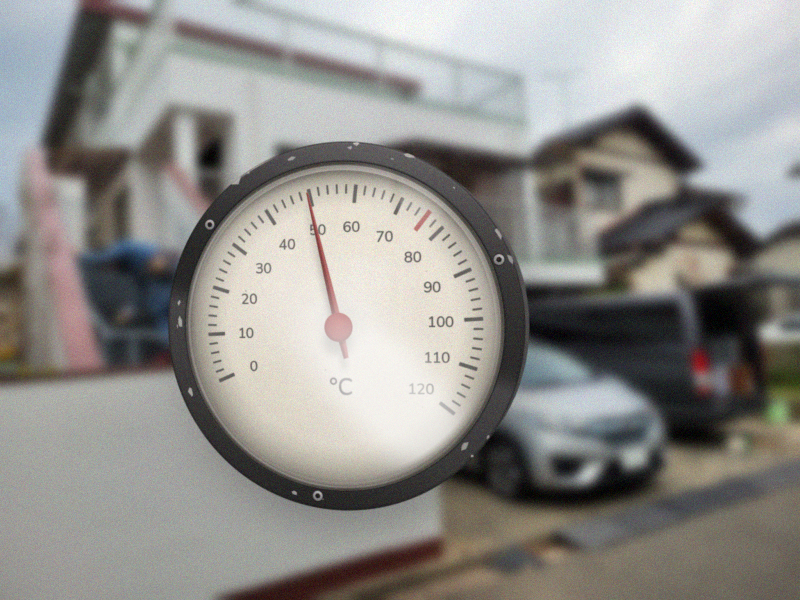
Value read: 50 °C
